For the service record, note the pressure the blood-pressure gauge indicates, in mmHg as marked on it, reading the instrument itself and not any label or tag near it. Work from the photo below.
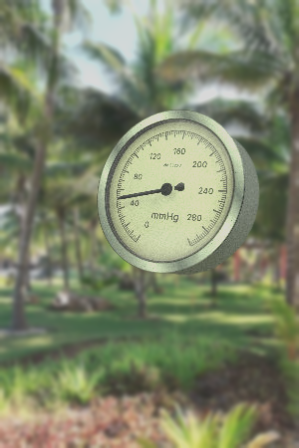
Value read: 50 mmHg
